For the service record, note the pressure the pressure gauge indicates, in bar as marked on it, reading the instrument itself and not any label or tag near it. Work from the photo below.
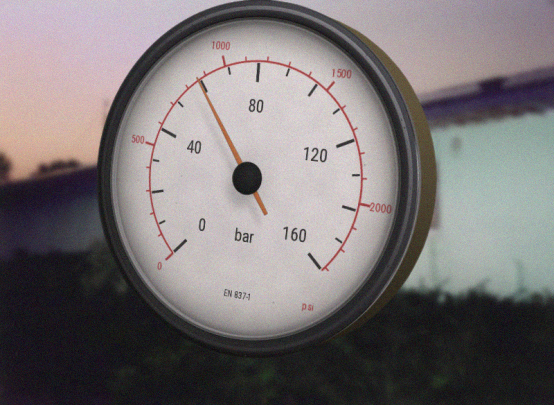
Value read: 60 bar
